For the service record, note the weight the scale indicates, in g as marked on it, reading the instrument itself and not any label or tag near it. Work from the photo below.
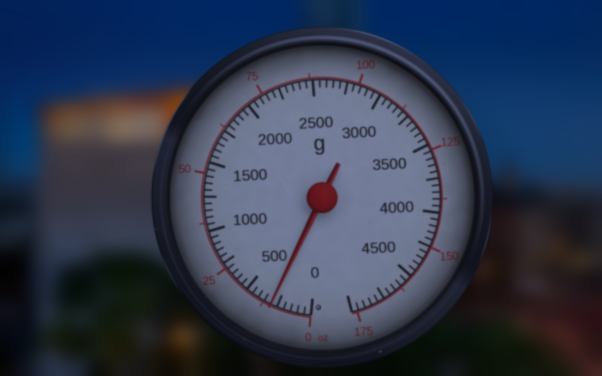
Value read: 300 g
